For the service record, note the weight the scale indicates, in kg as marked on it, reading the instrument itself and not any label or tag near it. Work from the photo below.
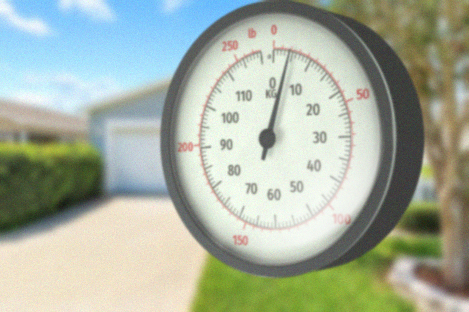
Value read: 5 kg
